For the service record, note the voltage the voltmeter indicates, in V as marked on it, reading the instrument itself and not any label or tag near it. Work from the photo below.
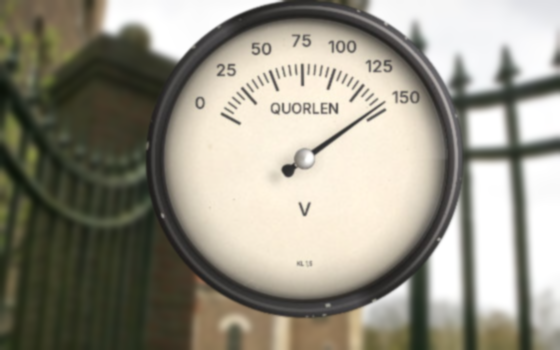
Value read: 145 V
